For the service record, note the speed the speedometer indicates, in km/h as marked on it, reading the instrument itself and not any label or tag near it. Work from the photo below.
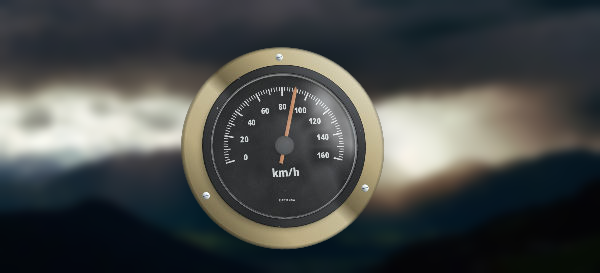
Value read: 90 km/h
